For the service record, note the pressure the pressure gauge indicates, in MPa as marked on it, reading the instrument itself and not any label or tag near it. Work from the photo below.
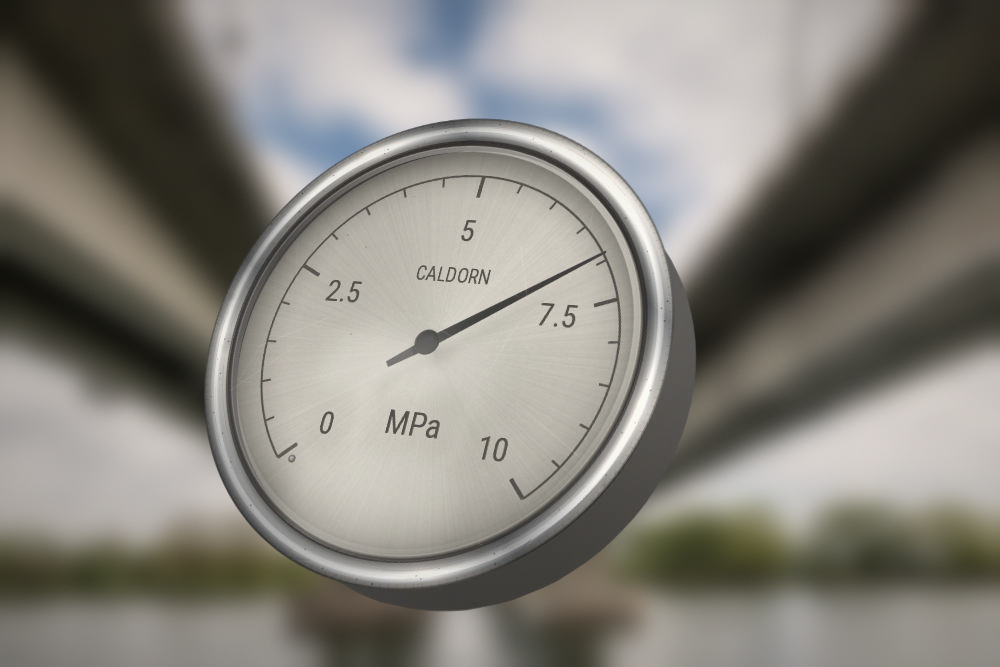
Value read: 7 MPa
